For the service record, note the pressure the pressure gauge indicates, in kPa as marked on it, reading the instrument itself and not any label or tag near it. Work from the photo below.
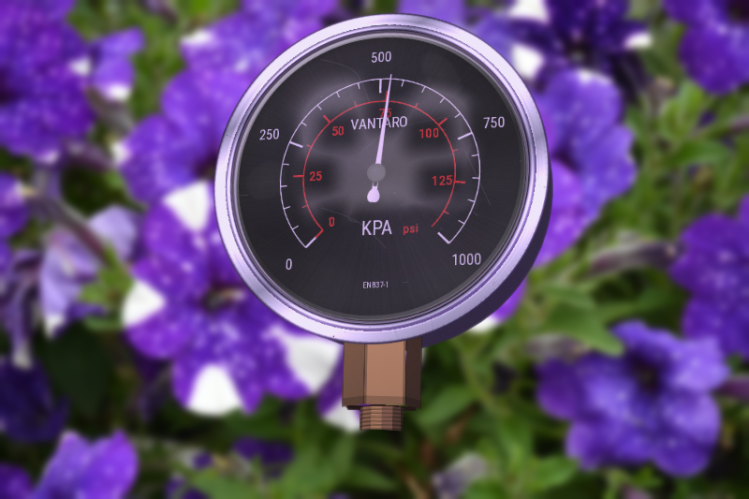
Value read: 525 kPa
